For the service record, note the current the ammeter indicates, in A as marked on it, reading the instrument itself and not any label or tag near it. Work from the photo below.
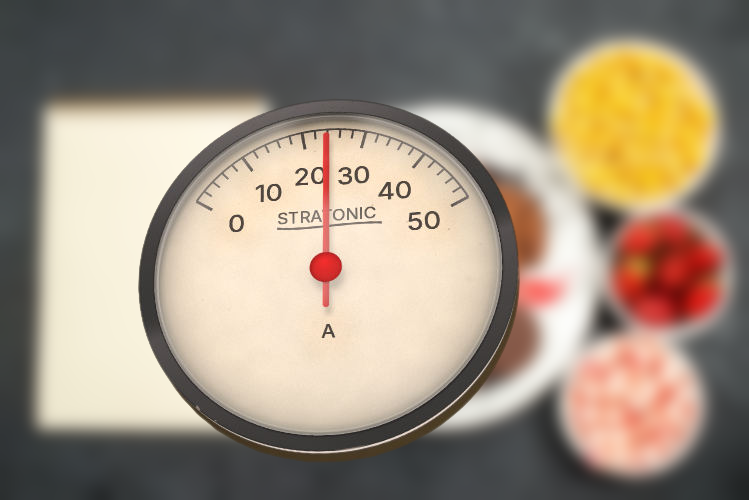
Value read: 24 A
